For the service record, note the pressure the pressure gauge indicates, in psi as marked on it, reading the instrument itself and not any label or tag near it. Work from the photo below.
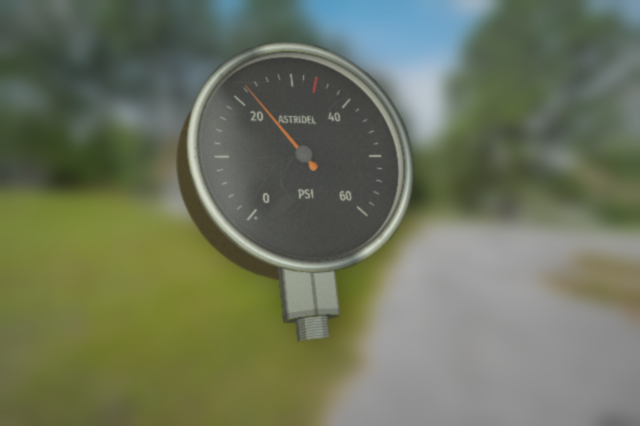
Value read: 22 psi
